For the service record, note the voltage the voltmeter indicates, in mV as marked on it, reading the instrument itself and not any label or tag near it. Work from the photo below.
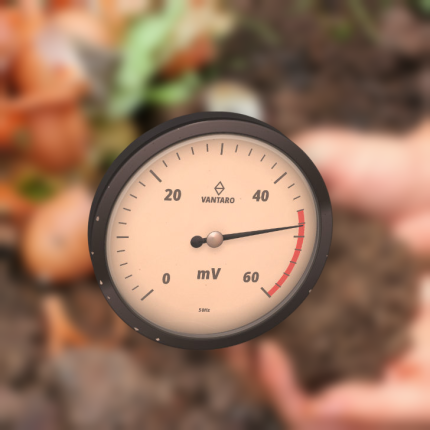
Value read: 48 mV
